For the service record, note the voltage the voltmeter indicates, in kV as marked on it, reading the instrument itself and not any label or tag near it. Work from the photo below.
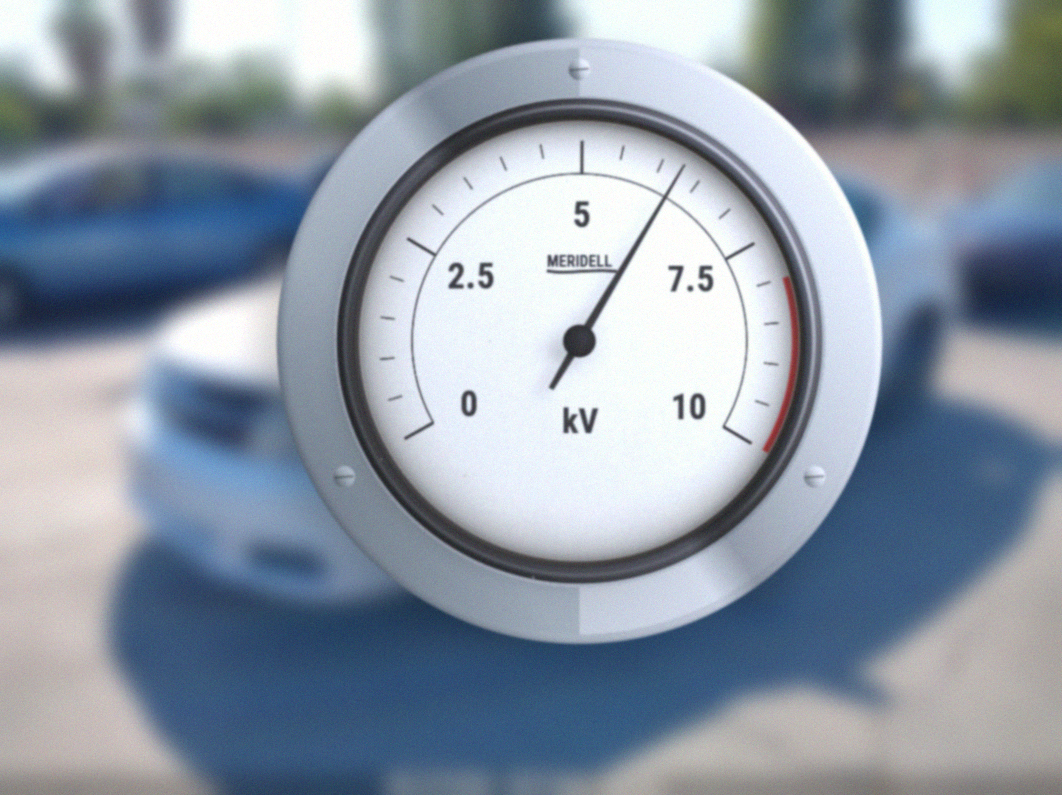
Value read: 6.25 kV
